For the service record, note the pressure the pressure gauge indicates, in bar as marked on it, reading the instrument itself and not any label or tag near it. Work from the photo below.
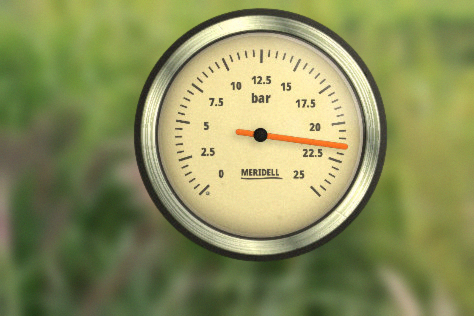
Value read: 21.5 bar
